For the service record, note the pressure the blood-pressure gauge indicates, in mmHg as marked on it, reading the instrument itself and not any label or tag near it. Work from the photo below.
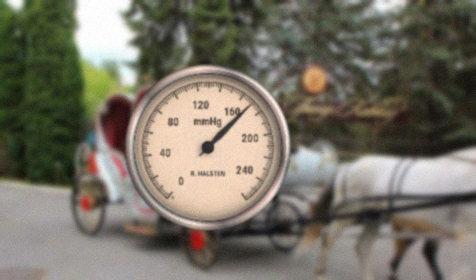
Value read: 170 mmHg
